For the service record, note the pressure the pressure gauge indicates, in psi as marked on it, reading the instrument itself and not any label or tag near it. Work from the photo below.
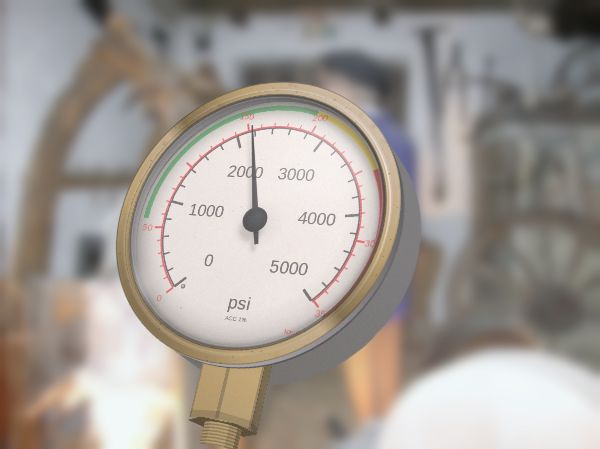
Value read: 2200 psi
